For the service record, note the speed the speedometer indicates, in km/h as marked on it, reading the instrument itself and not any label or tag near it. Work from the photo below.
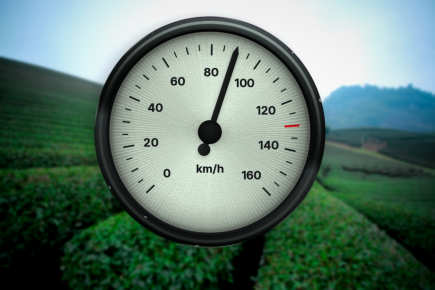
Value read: 90 km/h
